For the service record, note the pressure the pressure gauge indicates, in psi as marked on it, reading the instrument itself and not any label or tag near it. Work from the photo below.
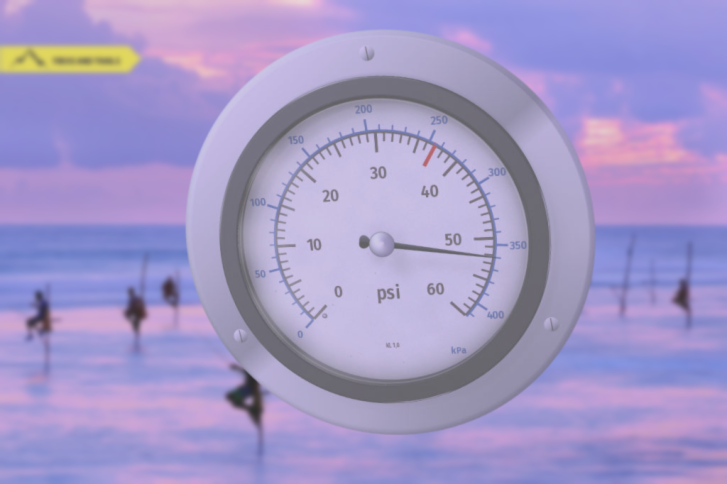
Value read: 52 psi
